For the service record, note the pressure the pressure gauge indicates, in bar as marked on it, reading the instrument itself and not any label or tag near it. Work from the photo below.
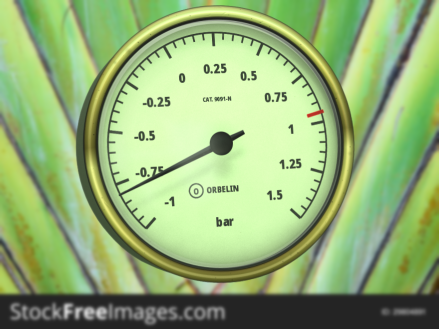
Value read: -0.8 bar
